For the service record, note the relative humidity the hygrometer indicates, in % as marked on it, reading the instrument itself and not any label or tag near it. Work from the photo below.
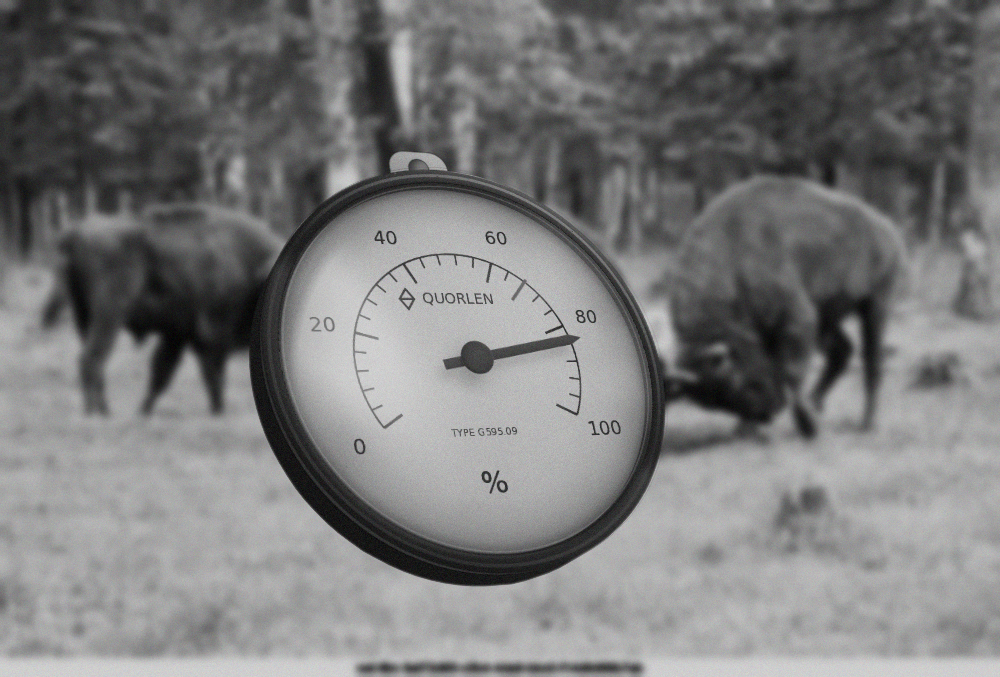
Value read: 84 %
